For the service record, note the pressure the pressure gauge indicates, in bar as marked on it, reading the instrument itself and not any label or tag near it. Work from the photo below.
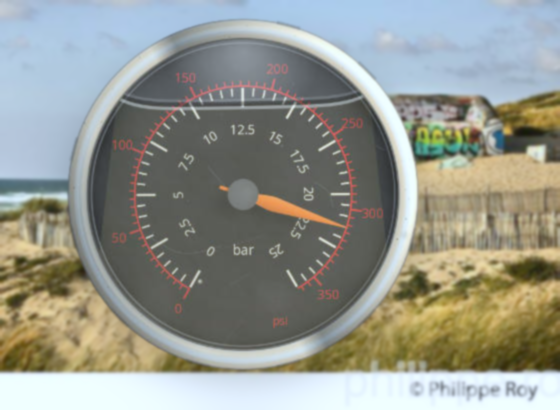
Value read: 21.5 bar
